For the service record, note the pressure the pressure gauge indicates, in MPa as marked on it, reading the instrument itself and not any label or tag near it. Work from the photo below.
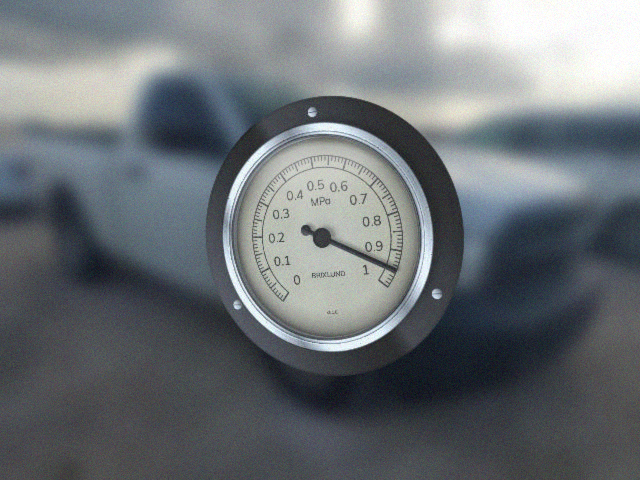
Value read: 0.95 MPa
